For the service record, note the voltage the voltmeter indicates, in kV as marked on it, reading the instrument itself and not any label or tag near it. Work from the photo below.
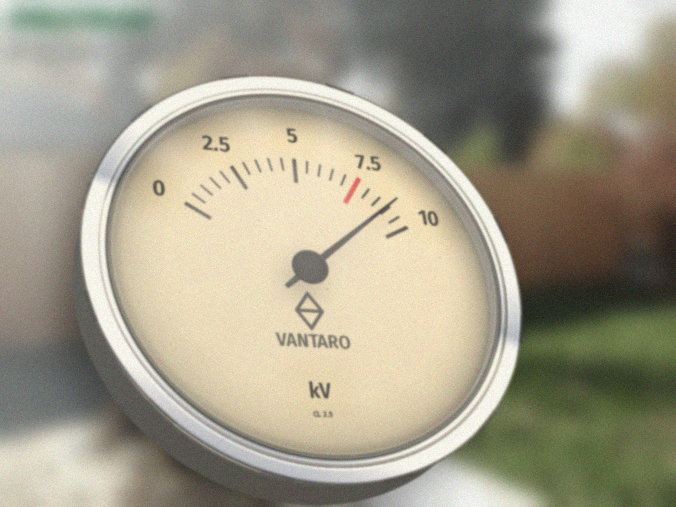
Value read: 9 kV
